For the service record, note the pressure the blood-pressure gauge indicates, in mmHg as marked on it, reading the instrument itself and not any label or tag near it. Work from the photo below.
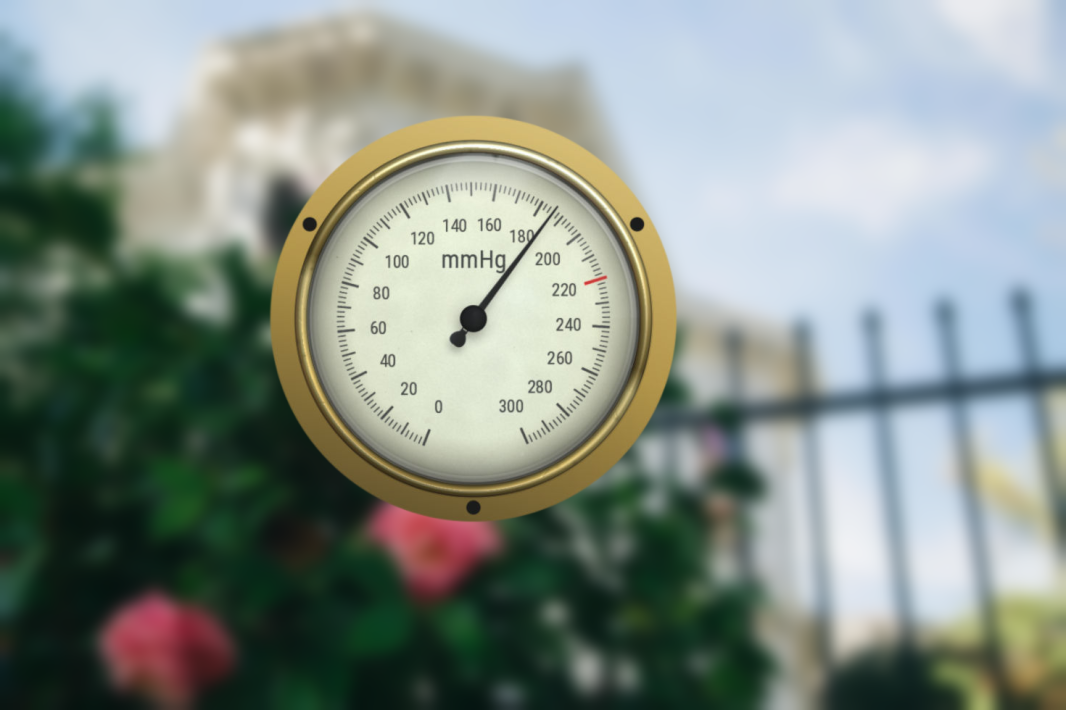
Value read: 186 mmHg
